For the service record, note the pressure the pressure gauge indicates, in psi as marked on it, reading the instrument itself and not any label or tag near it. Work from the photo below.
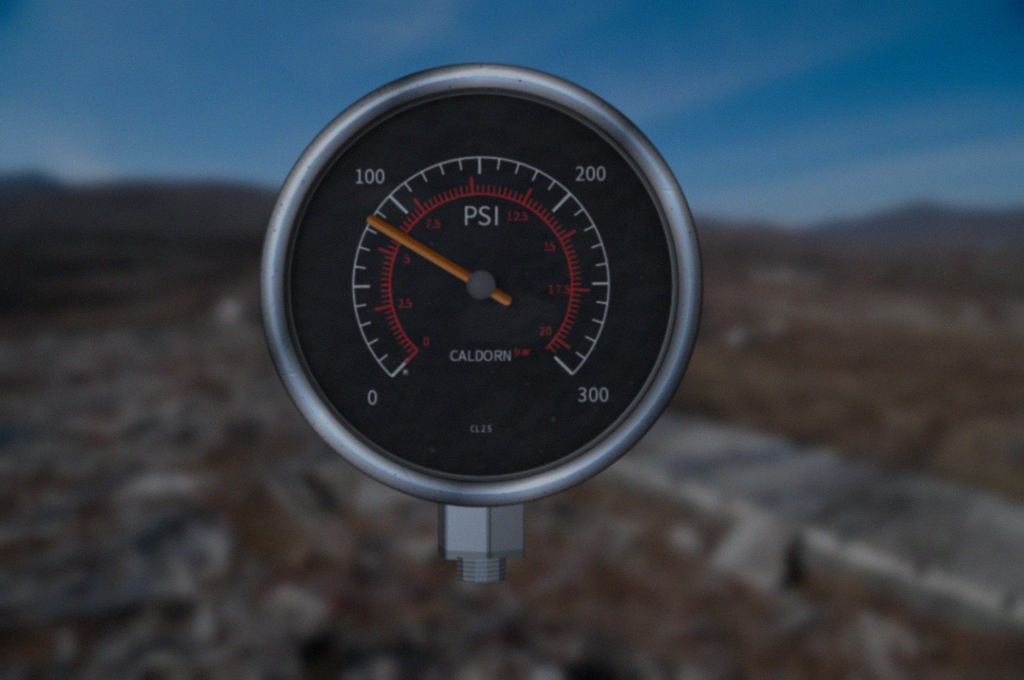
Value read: 85 psi
